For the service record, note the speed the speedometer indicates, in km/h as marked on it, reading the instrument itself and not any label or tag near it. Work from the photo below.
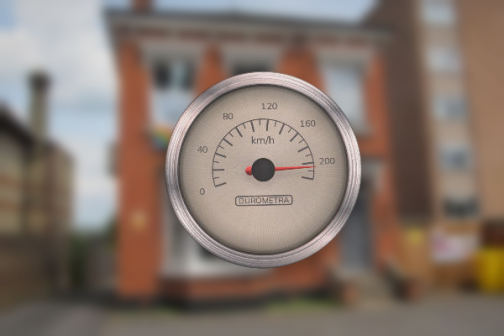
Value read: 205 km/h
